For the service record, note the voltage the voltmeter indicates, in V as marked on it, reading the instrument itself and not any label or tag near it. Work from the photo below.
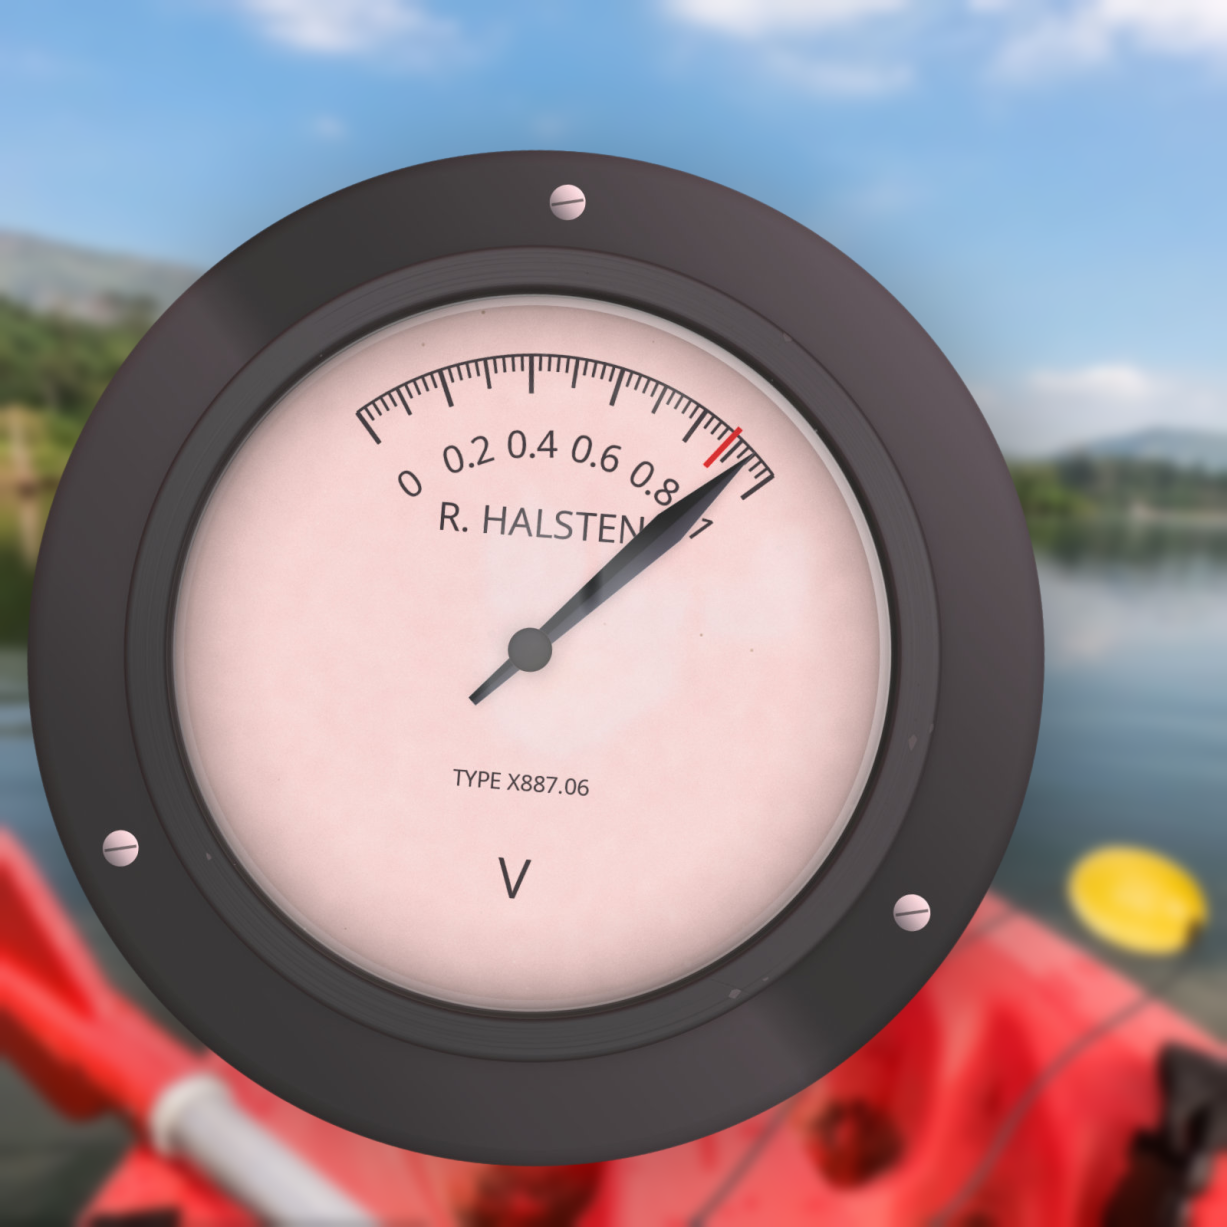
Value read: 0.94 V
